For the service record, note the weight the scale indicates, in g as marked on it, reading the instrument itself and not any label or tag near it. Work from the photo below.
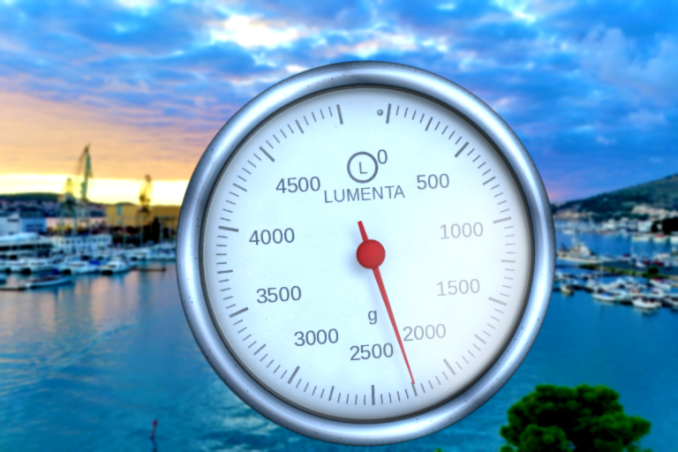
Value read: 2250 g
